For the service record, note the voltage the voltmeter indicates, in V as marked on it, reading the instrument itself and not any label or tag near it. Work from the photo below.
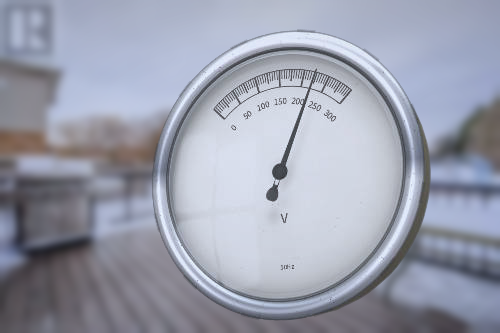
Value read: 225 V
